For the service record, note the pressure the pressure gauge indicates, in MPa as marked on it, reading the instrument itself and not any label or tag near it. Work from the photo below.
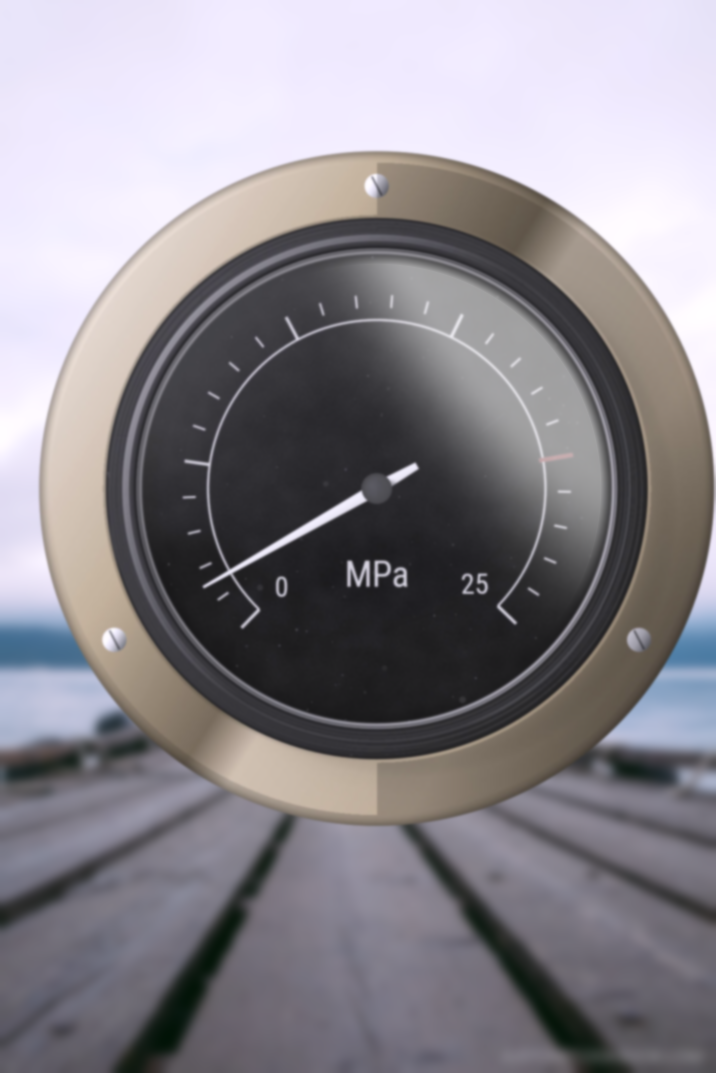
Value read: 1.5 MPa
